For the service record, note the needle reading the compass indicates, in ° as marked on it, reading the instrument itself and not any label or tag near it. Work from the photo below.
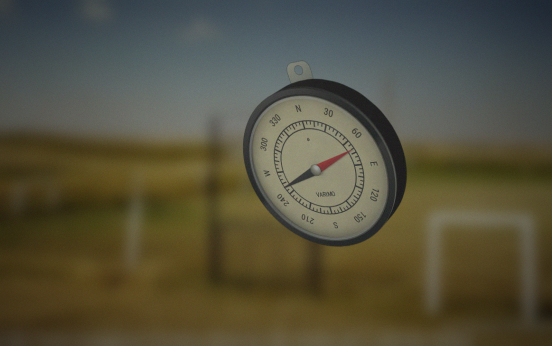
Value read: 70 °
